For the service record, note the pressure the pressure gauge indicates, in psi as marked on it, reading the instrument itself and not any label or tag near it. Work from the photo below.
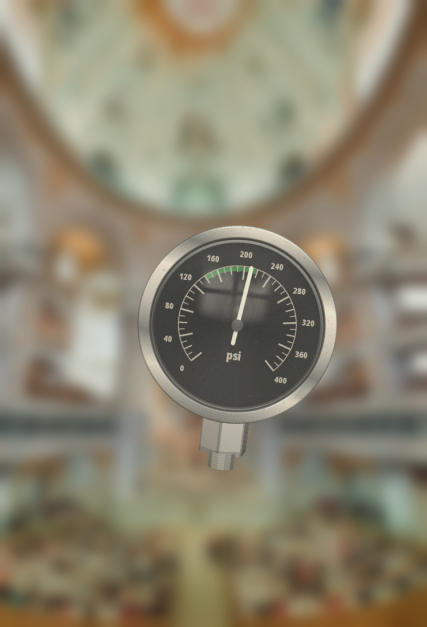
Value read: 210 psi
